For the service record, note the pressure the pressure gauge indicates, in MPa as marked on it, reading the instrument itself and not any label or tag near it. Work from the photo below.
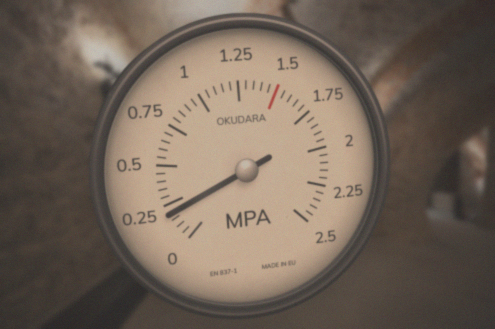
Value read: 0.2 MPa
